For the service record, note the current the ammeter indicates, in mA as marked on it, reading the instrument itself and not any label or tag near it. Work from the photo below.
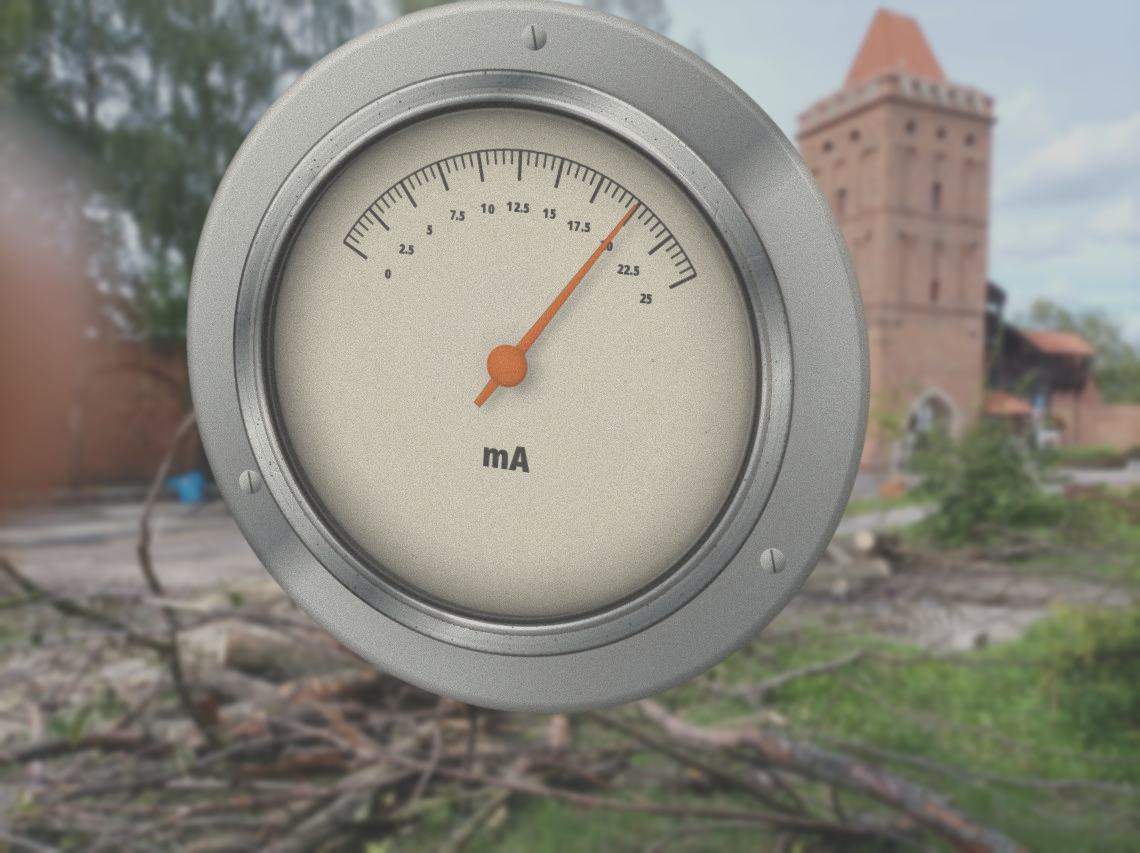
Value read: 20 mA
